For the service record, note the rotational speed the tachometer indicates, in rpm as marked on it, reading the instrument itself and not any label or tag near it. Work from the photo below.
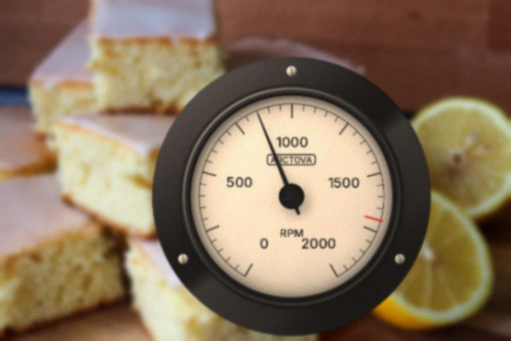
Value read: 850 rpm
